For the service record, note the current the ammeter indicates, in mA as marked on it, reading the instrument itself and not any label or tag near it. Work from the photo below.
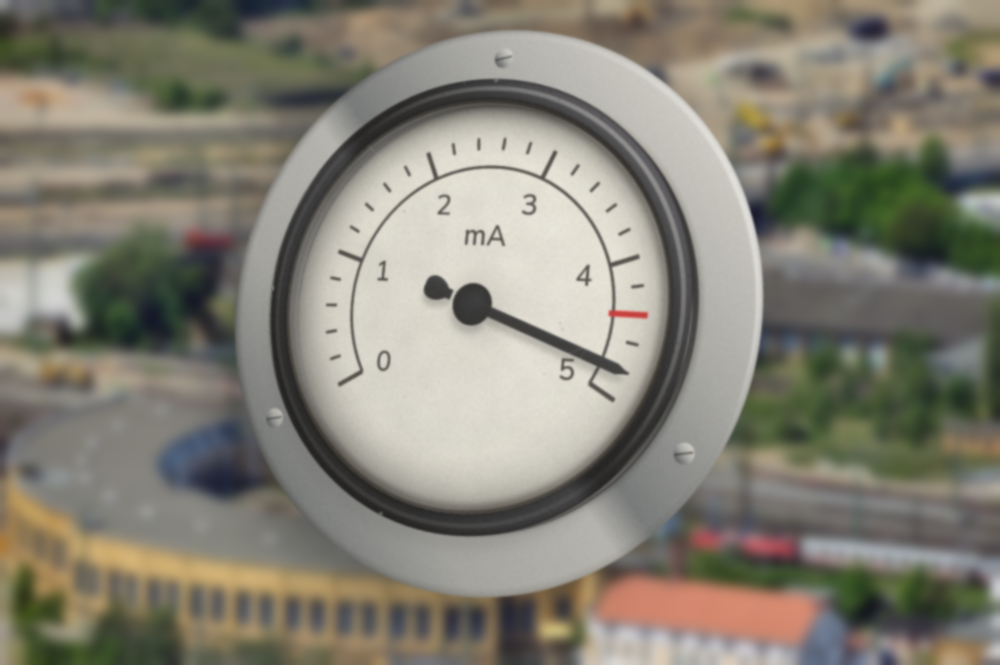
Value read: 4.8 mA
